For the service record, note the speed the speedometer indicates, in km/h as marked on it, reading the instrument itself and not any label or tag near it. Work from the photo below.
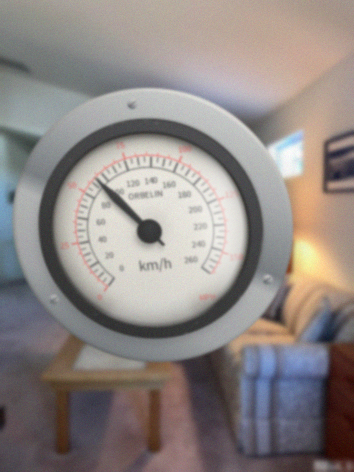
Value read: 95 km/h
